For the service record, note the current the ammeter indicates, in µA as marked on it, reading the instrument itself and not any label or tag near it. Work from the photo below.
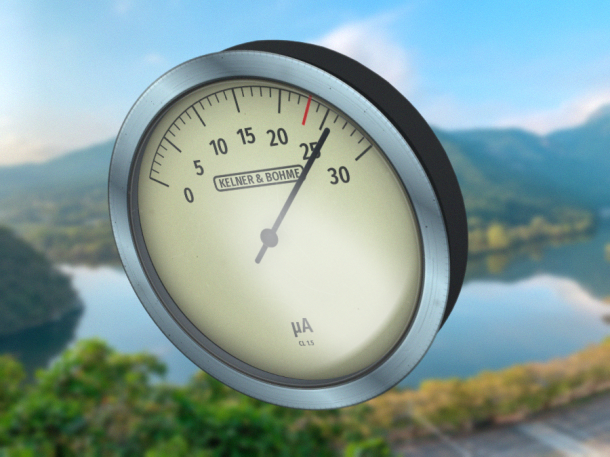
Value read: 26 µA
